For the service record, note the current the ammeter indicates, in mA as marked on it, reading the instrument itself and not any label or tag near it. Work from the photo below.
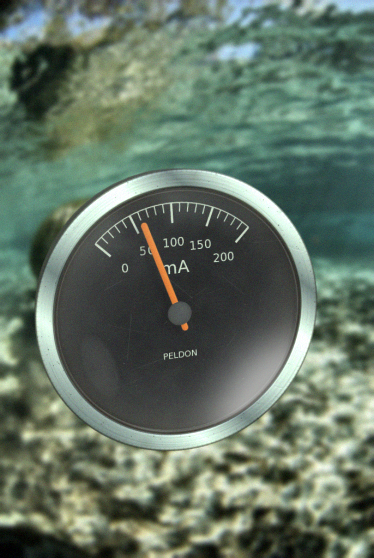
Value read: 60 mA
